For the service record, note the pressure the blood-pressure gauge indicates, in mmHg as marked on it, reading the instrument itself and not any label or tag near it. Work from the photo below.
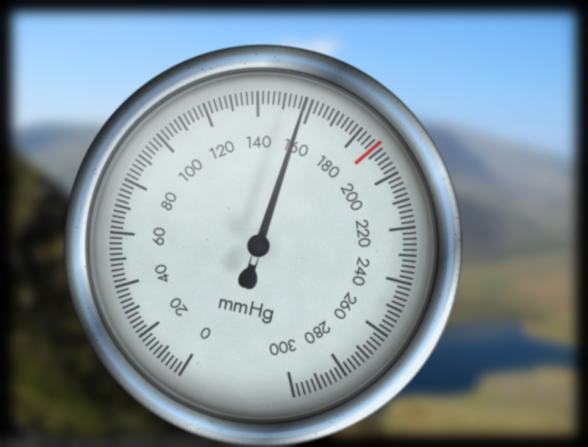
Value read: 158 mmHg
